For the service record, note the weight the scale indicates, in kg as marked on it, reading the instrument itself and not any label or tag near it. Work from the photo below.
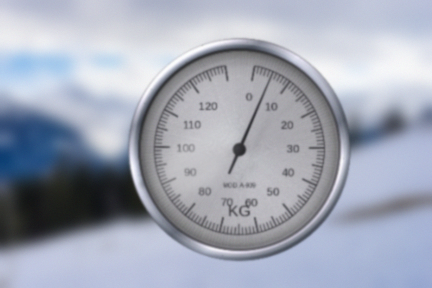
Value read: 5 kg
